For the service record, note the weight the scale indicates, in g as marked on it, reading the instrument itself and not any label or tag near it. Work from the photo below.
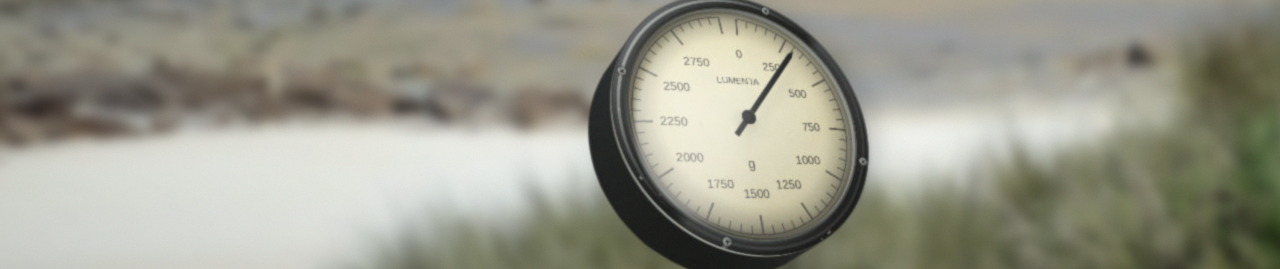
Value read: 300 g
